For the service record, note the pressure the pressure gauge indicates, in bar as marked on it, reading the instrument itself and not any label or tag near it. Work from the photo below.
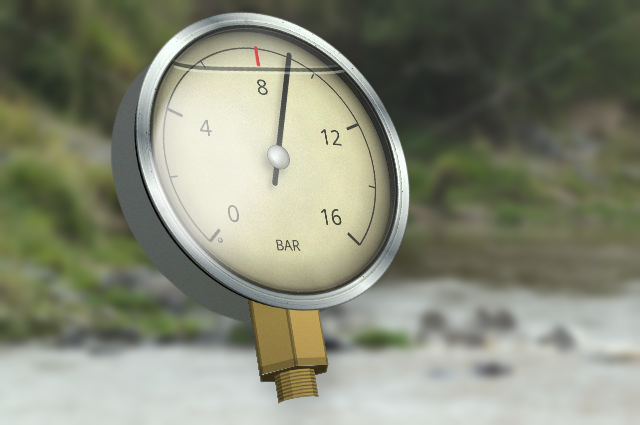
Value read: 9 bar
